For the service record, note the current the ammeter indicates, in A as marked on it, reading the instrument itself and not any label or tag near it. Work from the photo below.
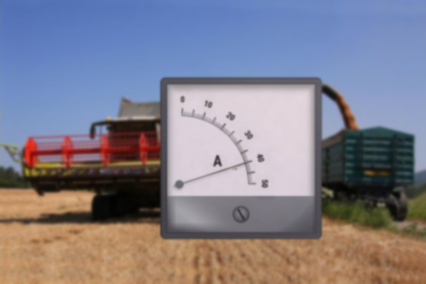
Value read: 40 A
